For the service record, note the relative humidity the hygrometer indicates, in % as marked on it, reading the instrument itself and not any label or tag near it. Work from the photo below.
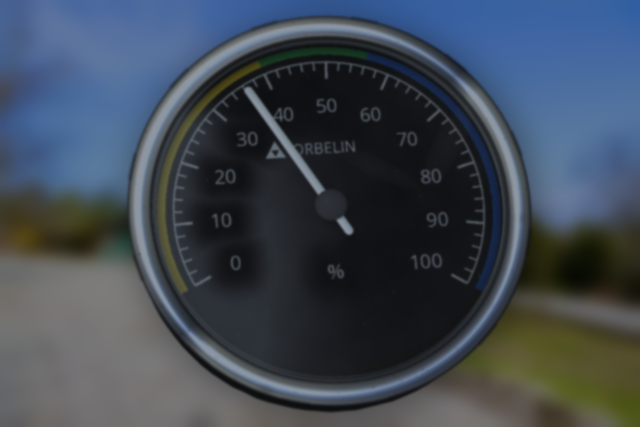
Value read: 36 %
